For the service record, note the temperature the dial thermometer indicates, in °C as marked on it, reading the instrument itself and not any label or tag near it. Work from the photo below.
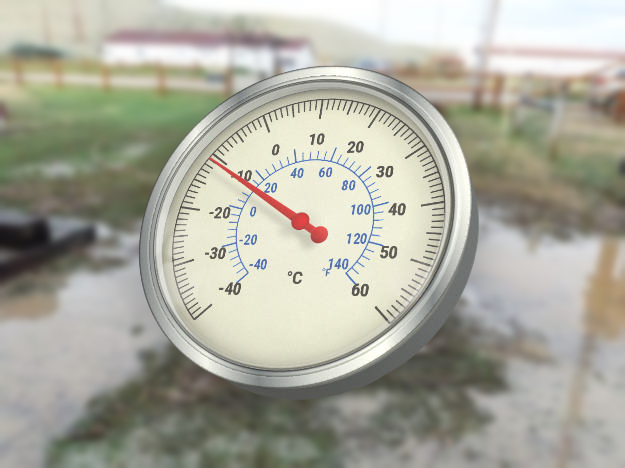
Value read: -11 °C
